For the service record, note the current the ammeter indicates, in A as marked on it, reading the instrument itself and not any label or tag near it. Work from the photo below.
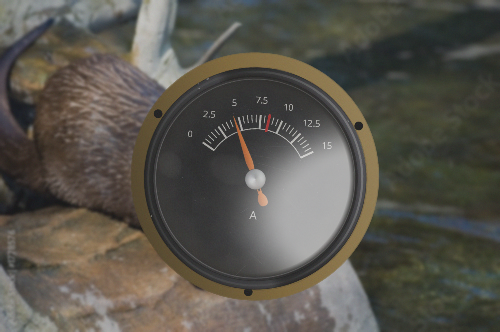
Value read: 4.5 A
